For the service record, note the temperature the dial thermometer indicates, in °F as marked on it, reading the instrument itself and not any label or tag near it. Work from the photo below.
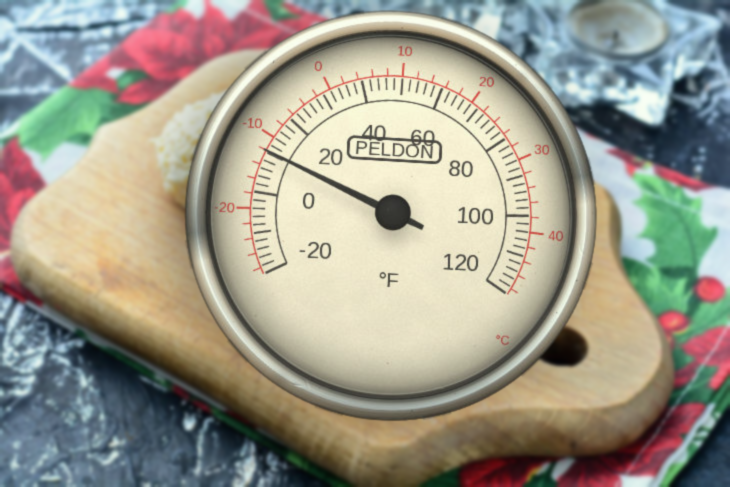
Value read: 10 °F
